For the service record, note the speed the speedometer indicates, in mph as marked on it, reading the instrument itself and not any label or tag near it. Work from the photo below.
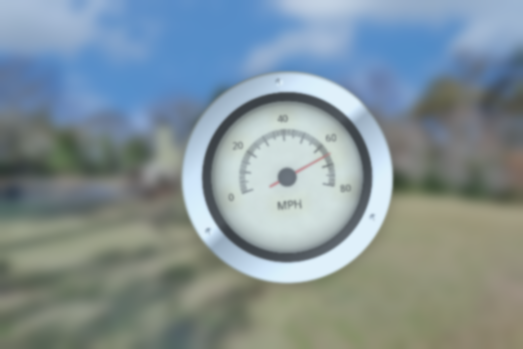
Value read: 65 mph
